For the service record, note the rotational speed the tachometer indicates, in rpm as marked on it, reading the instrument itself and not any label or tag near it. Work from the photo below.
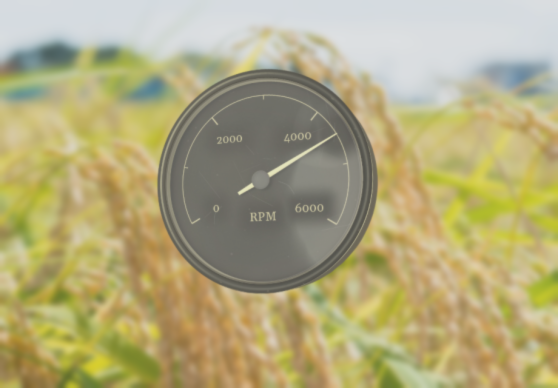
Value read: 4500 rpm
